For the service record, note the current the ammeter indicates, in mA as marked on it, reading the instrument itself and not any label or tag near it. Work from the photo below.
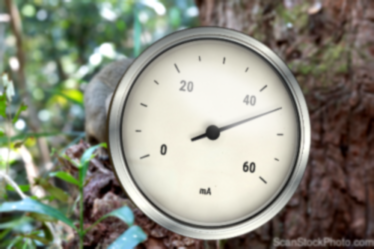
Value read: 45 mA
